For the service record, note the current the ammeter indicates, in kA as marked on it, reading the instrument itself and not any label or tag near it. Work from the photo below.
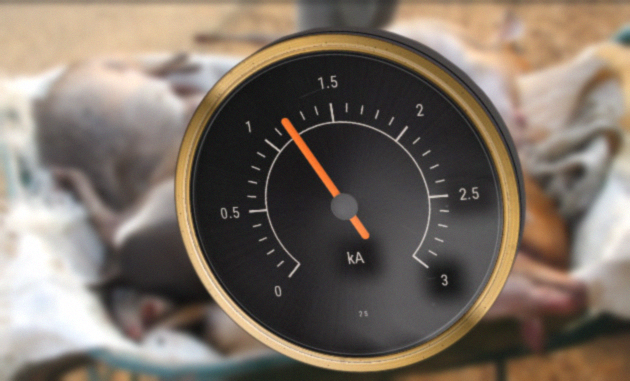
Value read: 1.2 kA
